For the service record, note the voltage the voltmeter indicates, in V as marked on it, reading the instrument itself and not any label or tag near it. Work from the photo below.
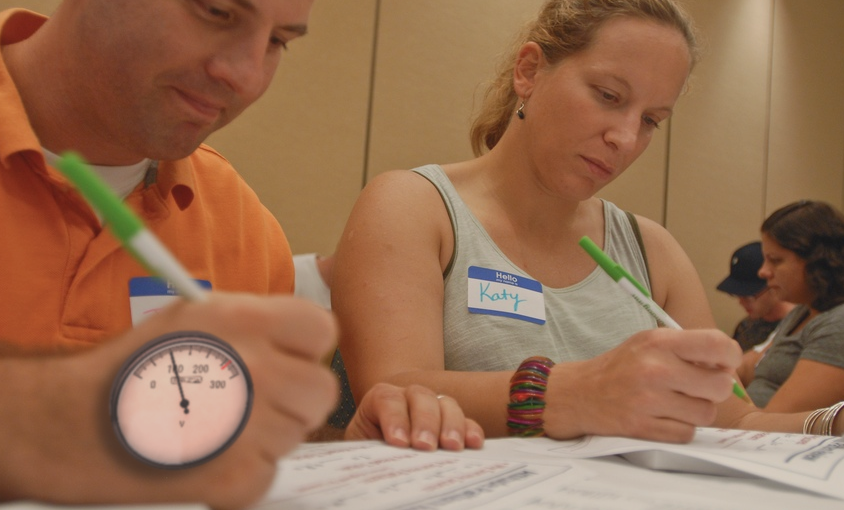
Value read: 100 V
